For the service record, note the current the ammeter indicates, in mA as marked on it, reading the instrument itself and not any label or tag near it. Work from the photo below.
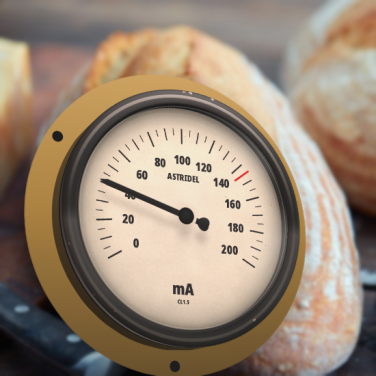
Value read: 40 mA
